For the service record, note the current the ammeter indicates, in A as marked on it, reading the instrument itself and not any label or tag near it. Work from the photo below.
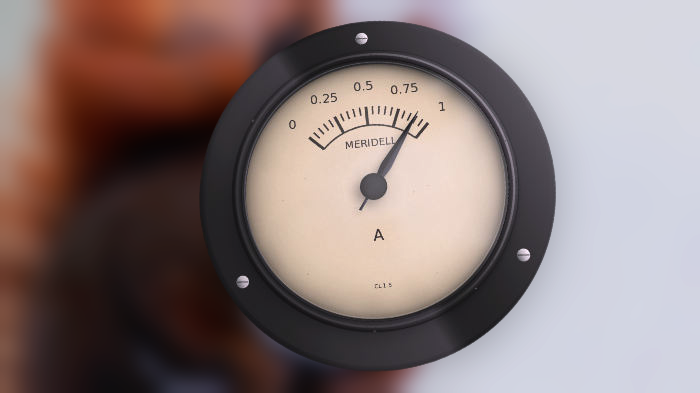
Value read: 0.9 A
